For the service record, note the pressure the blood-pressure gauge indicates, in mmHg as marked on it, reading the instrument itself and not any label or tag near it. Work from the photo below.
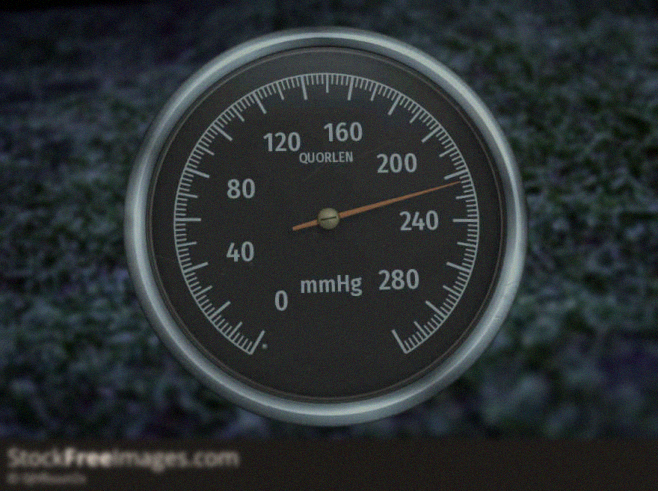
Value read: 224 mmHg
